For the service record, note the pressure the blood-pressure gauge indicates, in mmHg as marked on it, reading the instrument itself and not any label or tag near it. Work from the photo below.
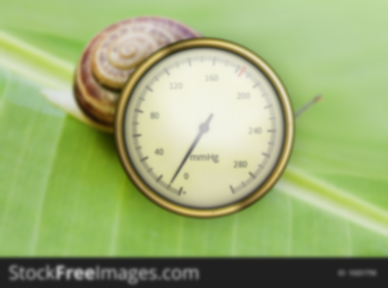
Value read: 10 mmHg
